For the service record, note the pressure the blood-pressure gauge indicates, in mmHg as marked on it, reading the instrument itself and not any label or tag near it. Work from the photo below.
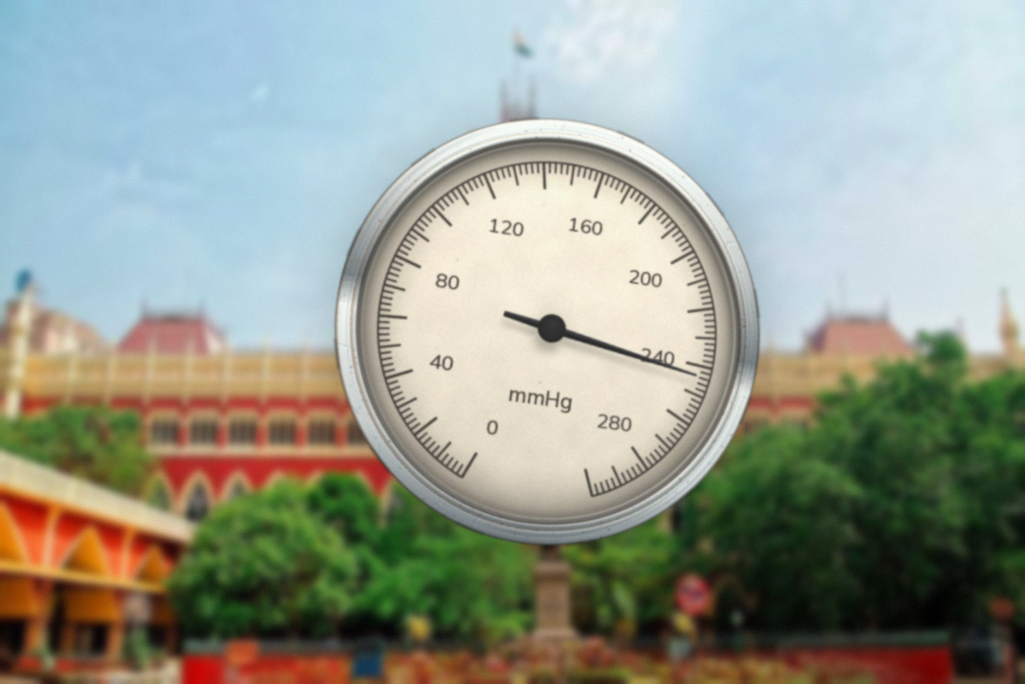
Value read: 244 mmHg
